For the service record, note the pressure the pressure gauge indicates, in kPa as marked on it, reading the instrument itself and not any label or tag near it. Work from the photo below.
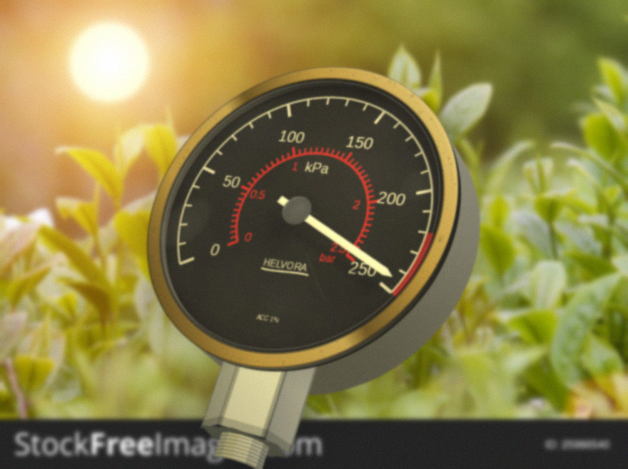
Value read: 245 kPa
